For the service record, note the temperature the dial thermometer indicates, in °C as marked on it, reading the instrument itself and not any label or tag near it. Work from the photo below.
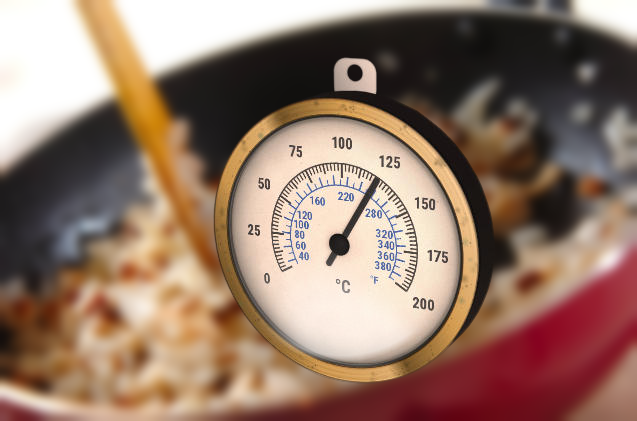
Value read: 125 °C
